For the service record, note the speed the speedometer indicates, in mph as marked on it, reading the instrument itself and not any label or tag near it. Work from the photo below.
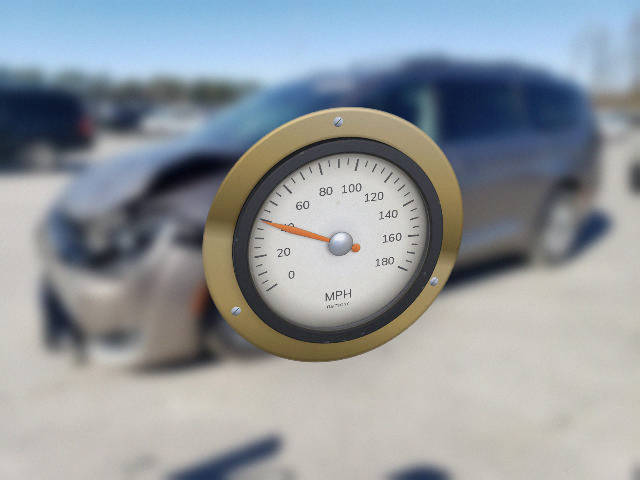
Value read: 40 mph
